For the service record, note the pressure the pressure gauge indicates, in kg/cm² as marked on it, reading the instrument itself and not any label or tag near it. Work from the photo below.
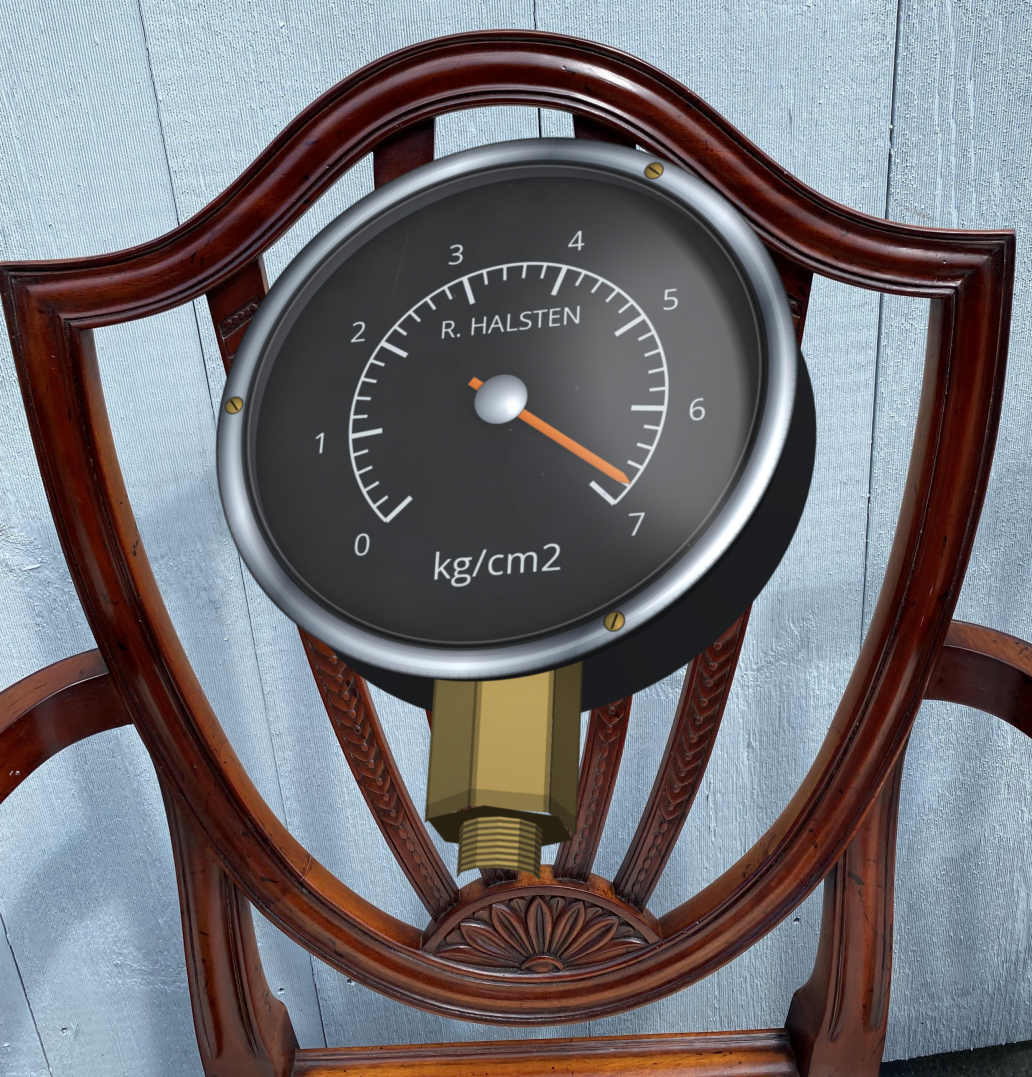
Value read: 6.8 kg/cm²
